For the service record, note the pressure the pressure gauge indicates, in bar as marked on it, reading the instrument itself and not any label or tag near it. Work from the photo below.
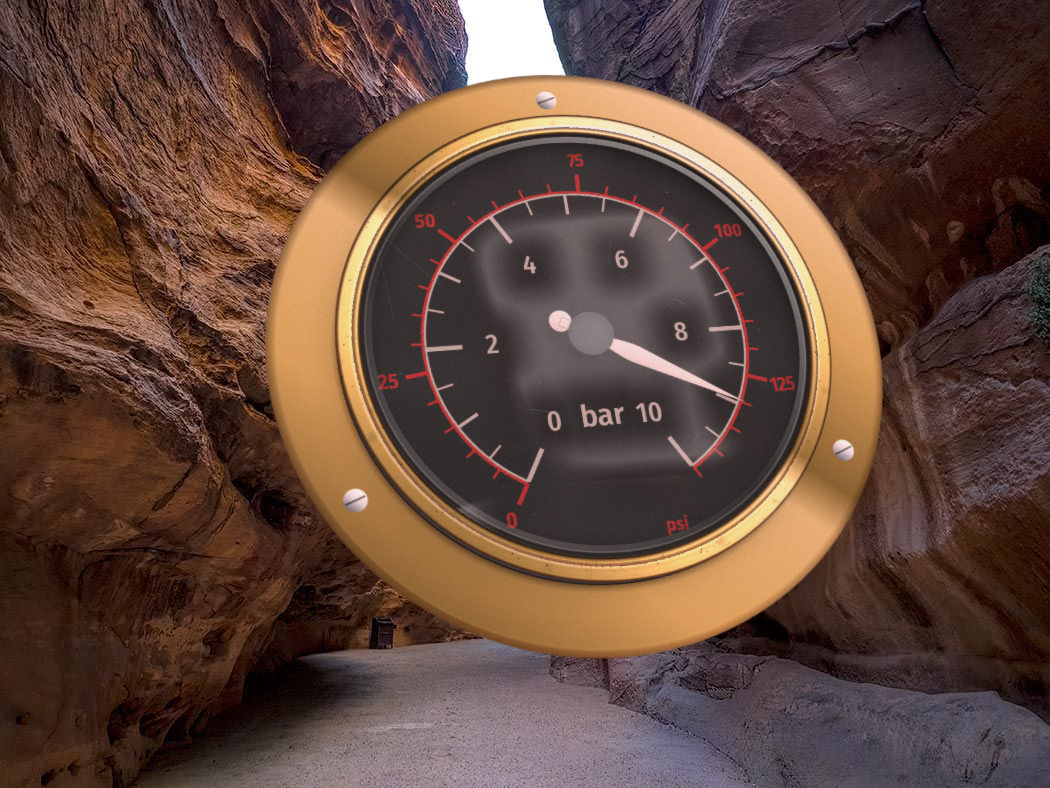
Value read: 9 bar
